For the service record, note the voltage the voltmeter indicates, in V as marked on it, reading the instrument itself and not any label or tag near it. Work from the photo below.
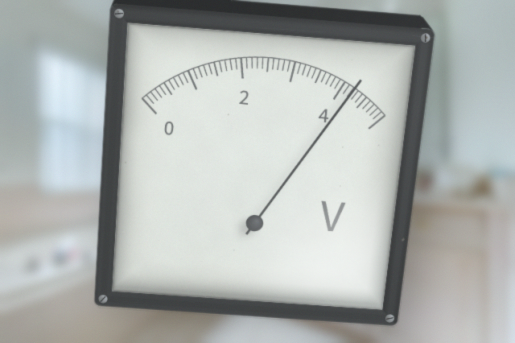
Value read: 4.2 V
